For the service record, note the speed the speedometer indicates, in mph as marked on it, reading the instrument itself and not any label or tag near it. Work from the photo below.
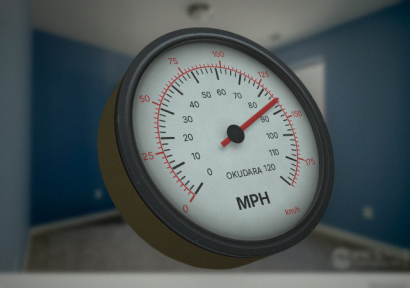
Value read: 86 mph
